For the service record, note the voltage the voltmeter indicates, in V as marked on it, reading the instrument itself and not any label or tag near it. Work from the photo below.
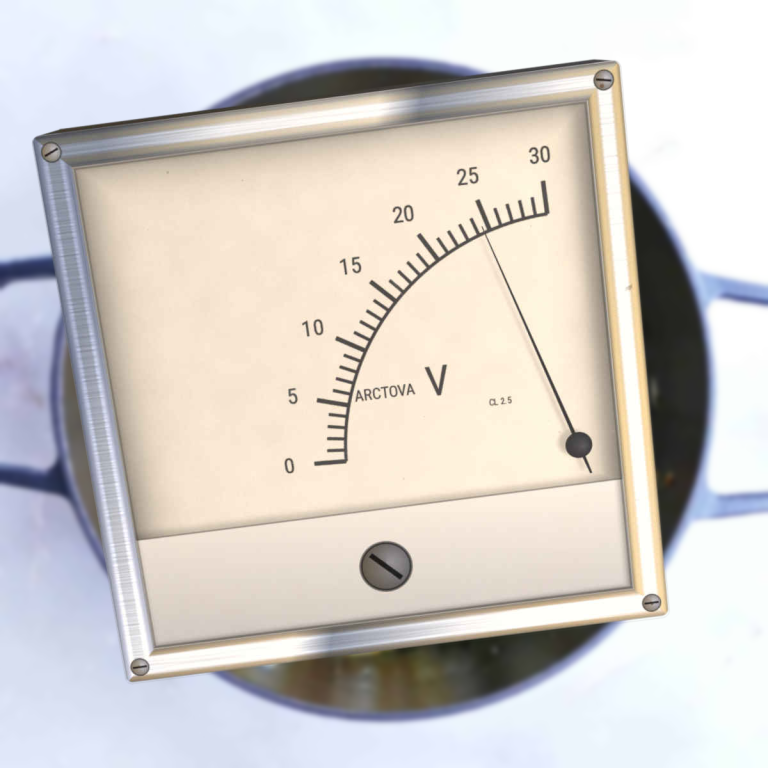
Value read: 24.5 V
